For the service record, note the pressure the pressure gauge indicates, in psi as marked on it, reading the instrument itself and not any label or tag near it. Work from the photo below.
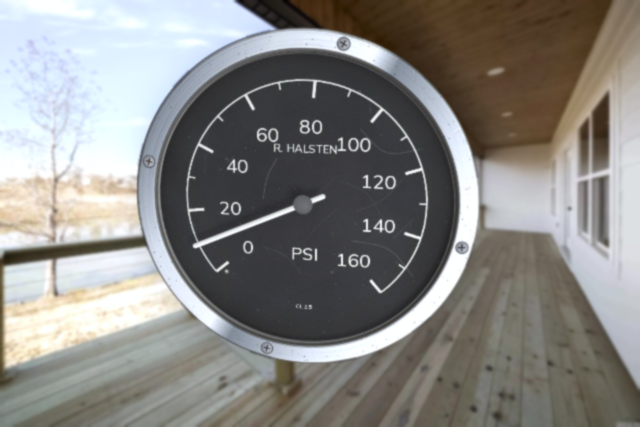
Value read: 10 psi
